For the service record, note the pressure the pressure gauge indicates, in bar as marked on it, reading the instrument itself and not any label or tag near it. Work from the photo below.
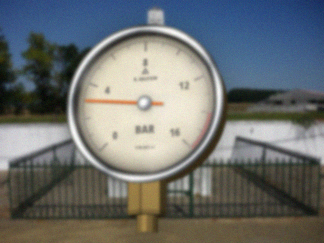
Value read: 3 bar
